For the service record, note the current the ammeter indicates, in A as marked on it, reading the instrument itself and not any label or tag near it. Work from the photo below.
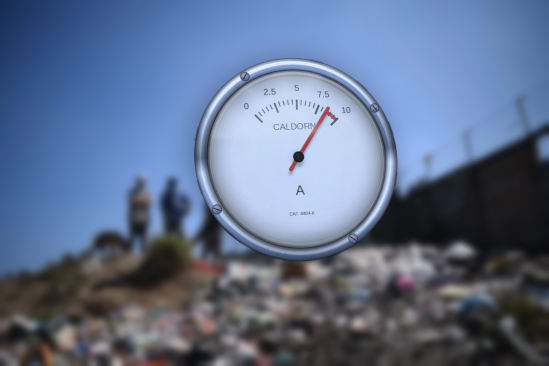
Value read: 8.5 A
